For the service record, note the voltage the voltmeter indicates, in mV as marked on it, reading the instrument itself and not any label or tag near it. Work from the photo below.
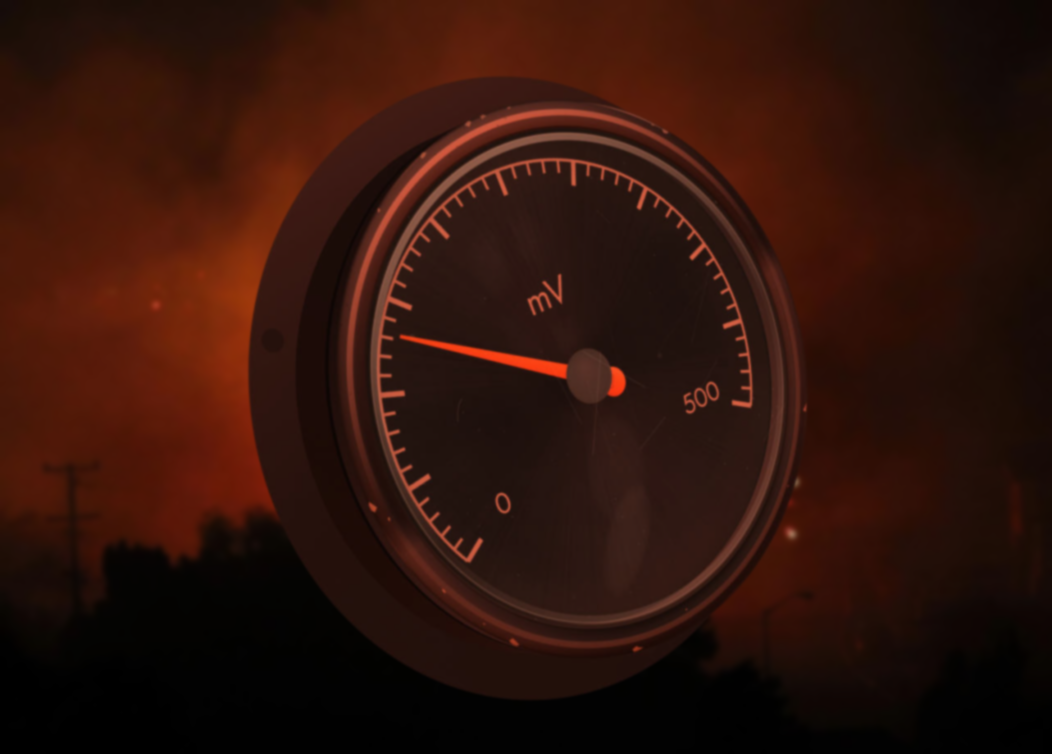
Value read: 130 mV
